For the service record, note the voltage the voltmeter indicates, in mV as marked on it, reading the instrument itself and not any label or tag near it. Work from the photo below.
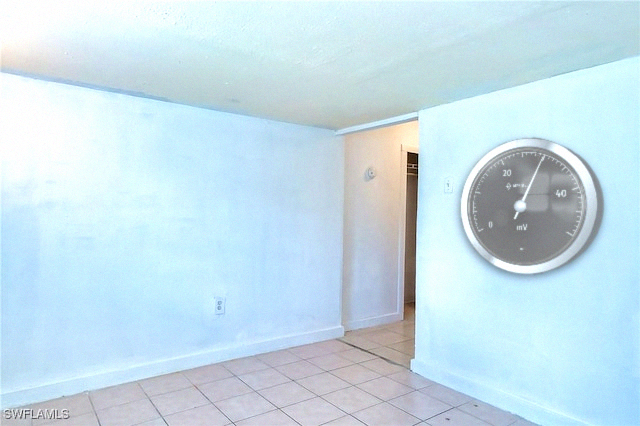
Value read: 30 mV
